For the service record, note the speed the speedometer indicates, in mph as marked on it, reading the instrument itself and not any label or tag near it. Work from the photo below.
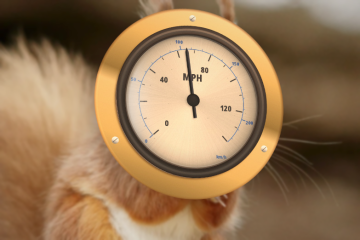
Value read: 65 mph
